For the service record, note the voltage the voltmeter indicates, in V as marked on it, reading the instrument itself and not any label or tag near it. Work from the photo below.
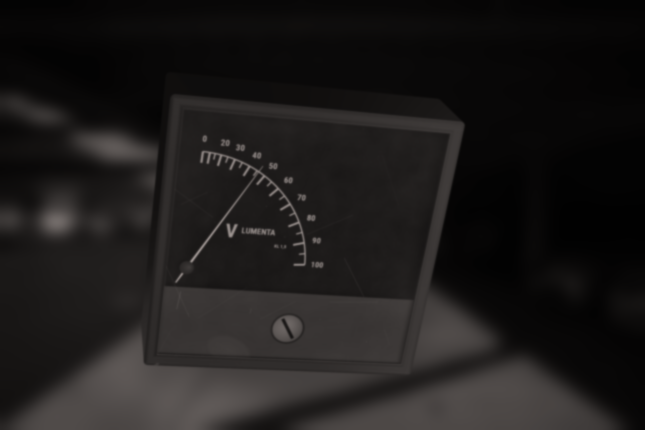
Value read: 45 V
